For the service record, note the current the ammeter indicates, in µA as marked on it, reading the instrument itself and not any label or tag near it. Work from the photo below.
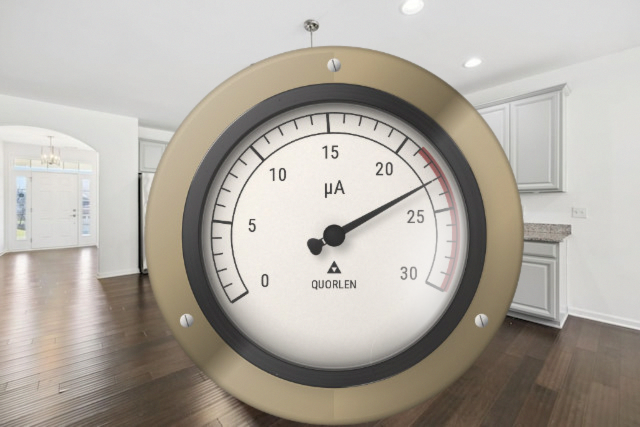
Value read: 23 µA
